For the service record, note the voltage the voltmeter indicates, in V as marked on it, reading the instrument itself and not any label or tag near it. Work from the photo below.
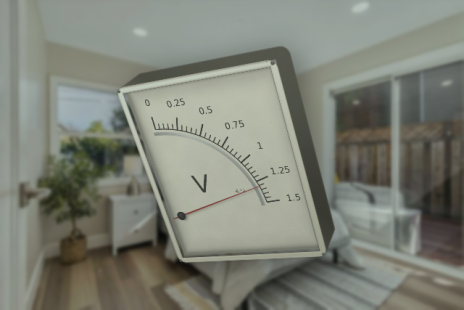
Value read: 1.3 V
